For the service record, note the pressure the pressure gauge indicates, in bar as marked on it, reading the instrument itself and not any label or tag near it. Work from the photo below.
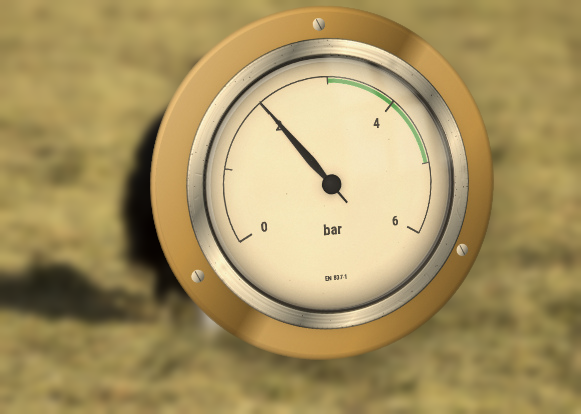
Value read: 2 bar
